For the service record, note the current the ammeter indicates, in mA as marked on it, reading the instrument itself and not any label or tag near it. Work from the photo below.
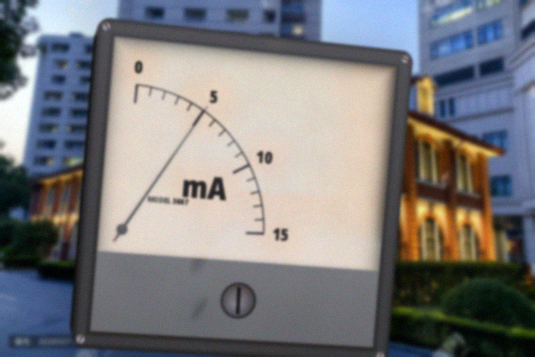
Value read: 5 mA
